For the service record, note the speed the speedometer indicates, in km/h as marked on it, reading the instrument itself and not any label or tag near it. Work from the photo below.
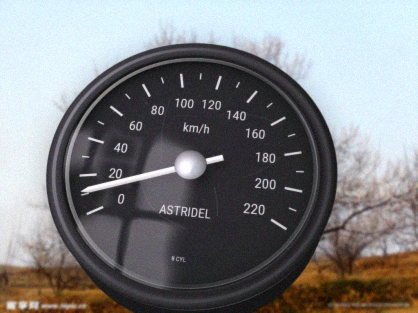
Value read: 10 km/h
